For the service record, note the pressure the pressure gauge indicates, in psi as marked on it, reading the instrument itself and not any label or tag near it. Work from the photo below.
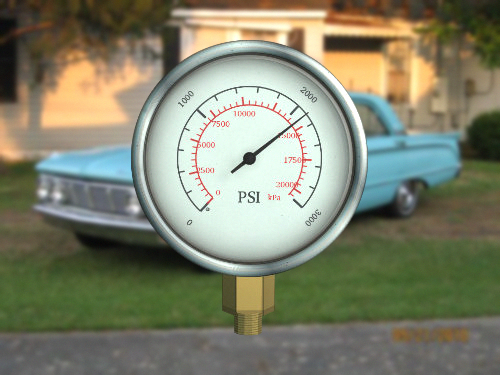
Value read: 2100 psi
